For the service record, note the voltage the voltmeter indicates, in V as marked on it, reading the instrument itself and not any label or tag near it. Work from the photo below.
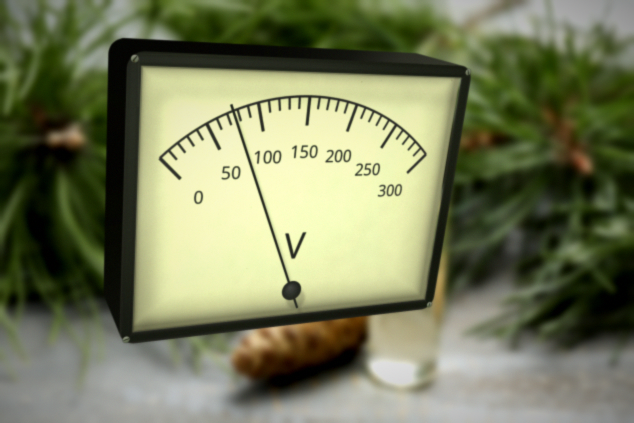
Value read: 75 V
